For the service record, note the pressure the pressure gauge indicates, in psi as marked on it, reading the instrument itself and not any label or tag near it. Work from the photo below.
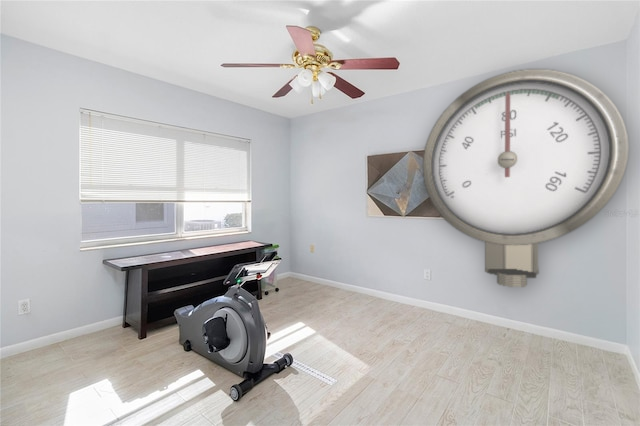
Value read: 80 psi
